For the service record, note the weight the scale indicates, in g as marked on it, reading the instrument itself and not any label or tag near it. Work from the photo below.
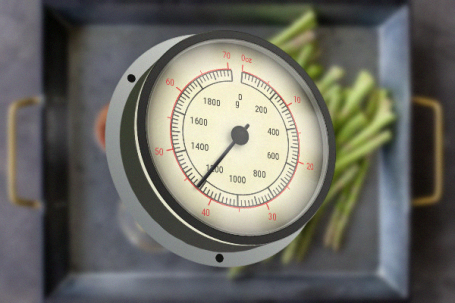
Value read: 1220 g
